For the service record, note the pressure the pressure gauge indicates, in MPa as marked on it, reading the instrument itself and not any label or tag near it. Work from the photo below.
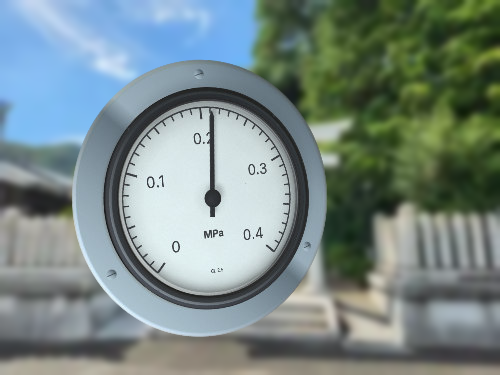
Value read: 0.21 MPa
